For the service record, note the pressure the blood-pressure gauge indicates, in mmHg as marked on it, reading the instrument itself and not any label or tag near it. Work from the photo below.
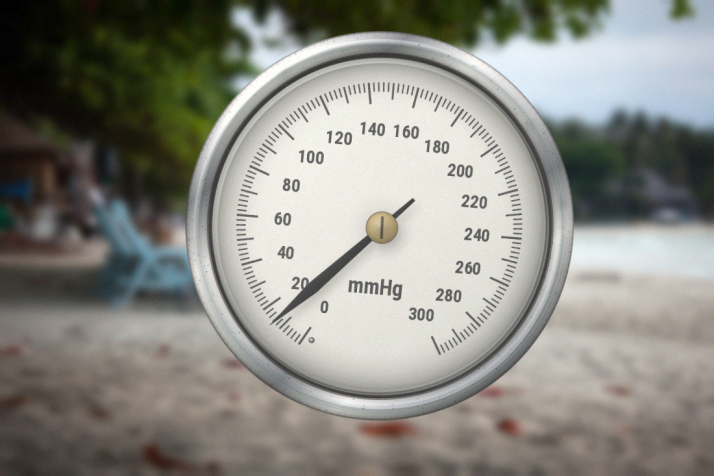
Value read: 14 mmHg
